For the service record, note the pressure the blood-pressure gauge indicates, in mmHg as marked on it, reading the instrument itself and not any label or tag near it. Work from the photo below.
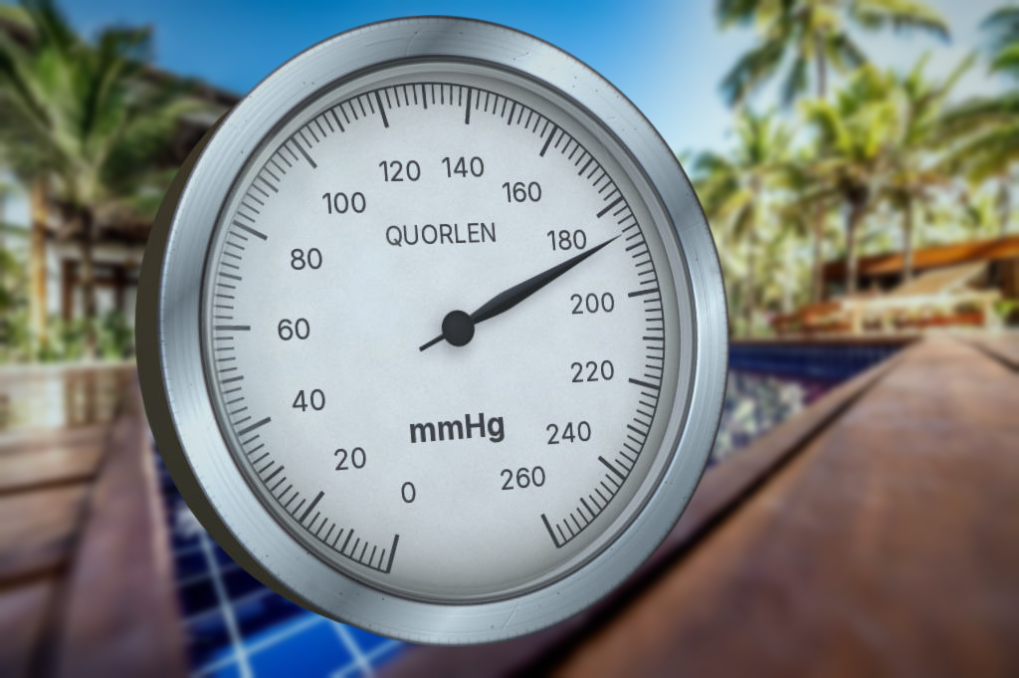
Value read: 186 mmHg
